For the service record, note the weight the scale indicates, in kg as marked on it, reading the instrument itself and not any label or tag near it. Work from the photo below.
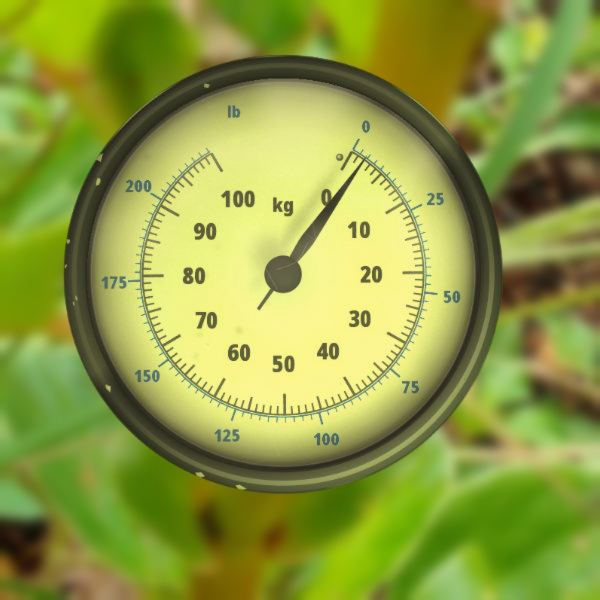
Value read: 2 kg
